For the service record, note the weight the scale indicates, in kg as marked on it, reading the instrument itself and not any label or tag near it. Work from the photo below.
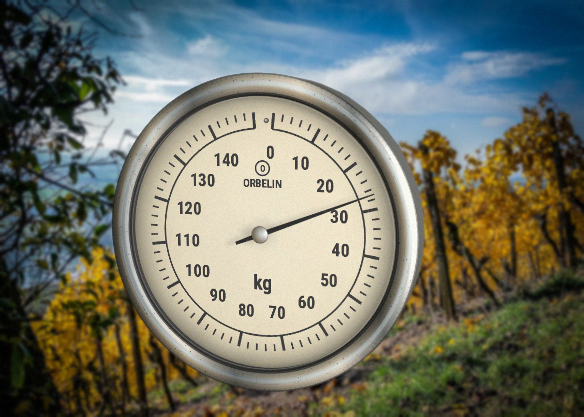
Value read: 27 kg
